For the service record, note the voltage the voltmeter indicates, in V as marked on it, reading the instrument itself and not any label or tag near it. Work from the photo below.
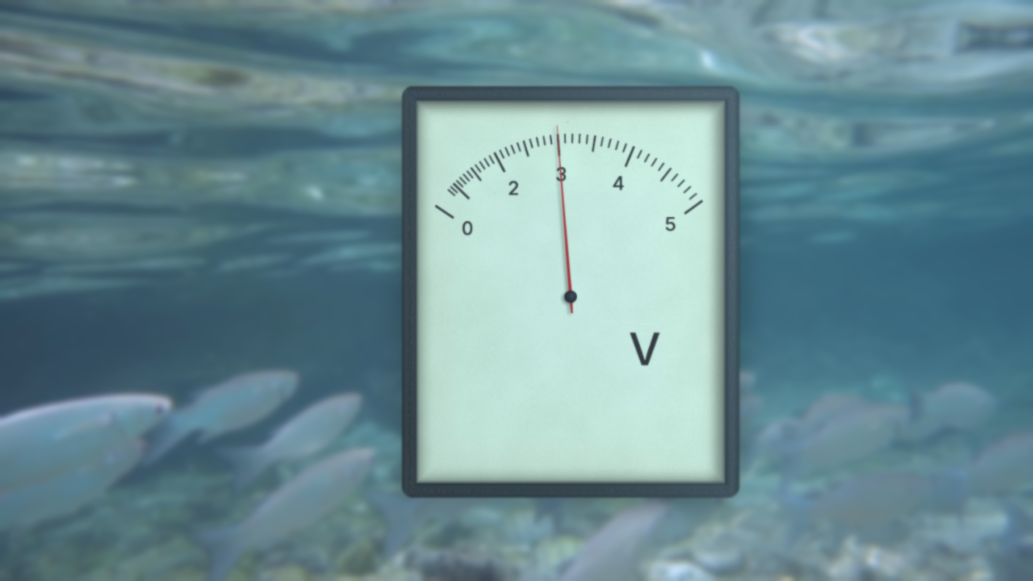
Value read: 3 V
